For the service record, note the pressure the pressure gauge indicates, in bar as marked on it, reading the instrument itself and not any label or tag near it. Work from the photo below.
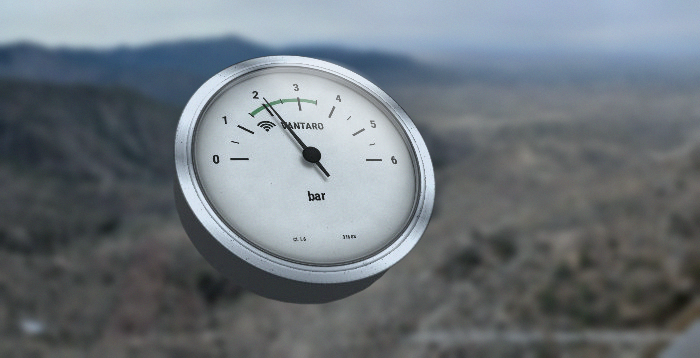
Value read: 2 bar
